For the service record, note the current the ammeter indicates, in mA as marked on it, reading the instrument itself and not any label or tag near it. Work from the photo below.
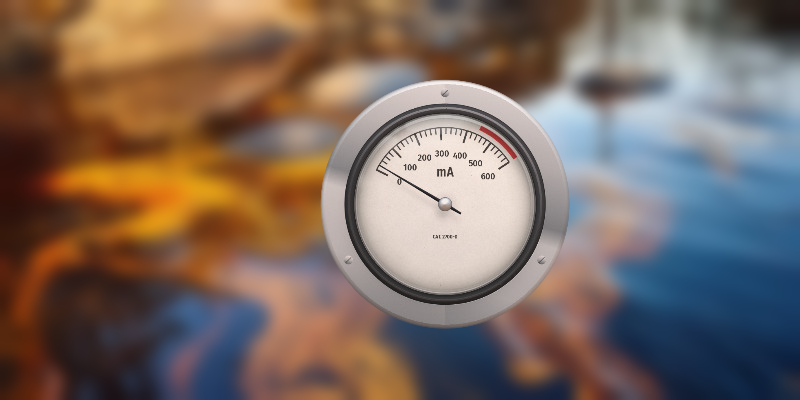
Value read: 20 mA
